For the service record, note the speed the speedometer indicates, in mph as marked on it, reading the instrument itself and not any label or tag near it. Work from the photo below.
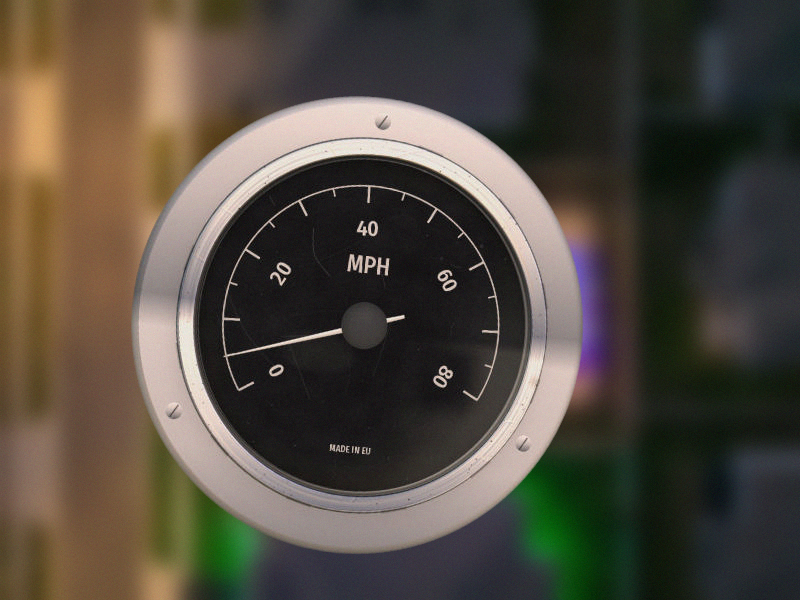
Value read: 5 mph
